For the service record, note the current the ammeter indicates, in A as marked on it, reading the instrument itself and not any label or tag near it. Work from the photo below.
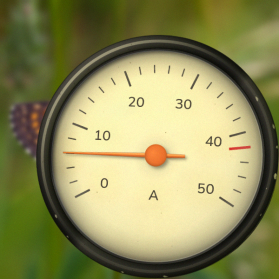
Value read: 6 A
